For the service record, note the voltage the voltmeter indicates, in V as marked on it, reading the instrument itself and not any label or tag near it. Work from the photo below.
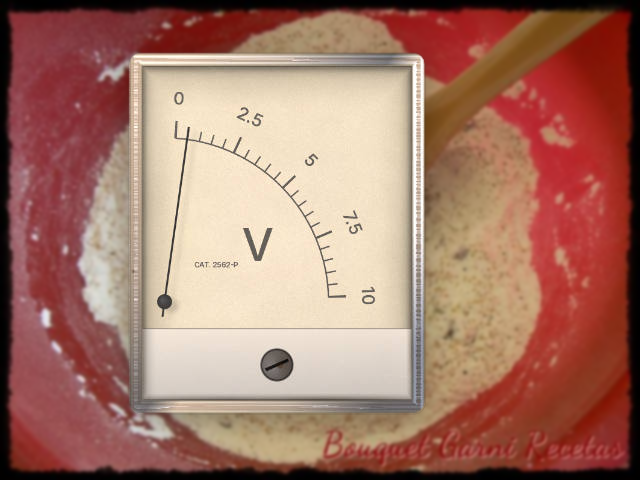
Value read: 0.5 V
